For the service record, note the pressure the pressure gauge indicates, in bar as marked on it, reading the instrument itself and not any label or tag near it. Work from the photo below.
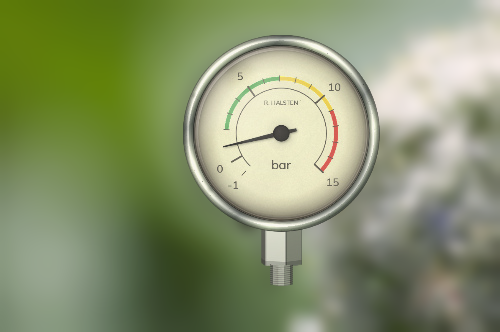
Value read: 1 bar
